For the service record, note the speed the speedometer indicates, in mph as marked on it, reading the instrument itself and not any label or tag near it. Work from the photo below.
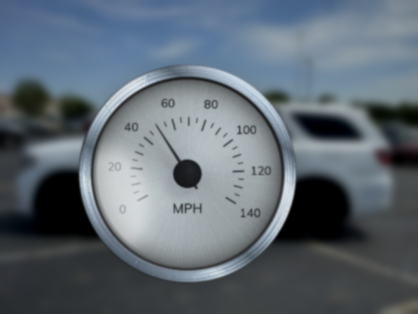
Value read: 50 mph
